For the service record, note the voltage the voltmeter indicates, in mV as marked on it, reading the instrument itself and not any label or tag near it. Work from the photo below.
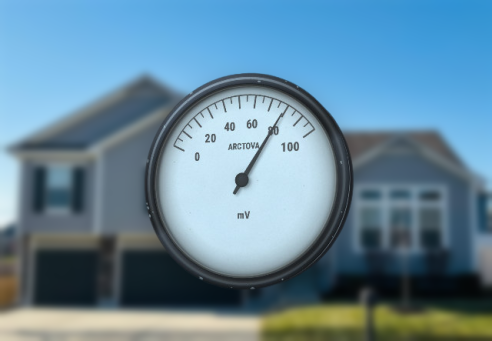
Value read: 80 mV
